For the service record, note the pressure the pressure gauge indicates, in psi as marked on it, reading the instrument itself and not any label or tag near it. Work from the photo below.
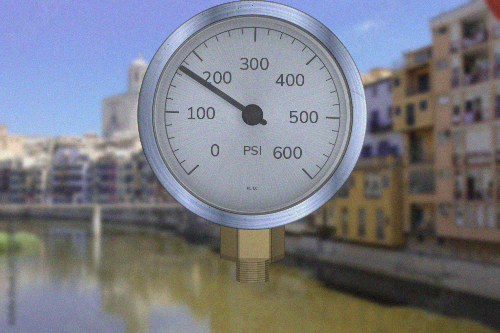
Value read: 170 psi
